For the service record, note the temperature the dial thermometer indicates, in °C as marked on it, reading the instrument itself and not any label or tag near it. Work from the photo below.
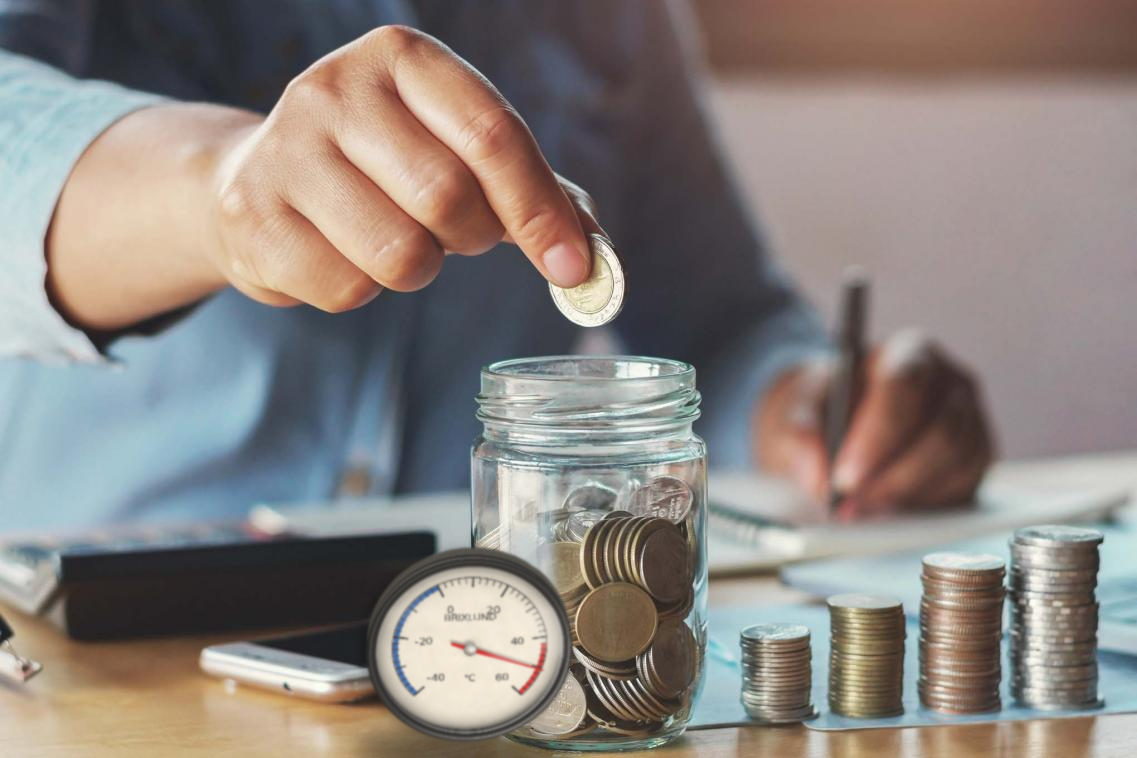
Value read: 50 °C
